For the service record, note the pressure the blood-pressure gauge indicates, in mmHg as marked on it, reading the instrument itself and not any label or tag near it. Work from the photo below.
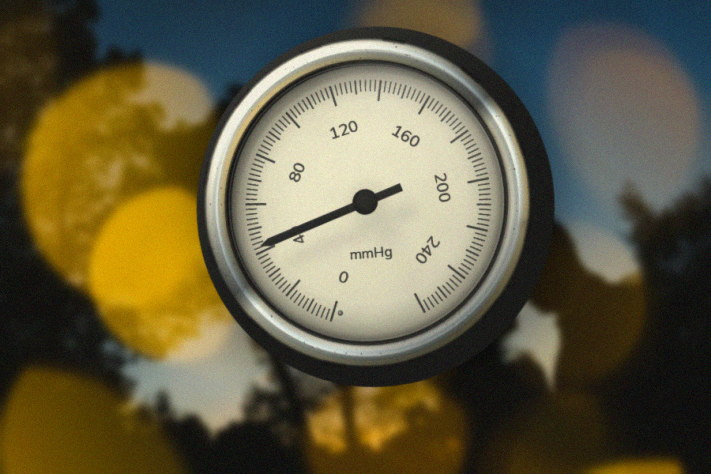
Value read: 42 mmHg
